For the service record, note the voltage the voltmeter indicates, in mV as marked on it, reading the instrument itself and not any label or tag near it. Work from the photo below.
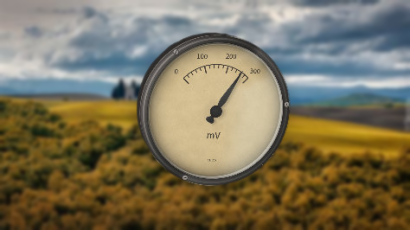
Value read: 260 mV
